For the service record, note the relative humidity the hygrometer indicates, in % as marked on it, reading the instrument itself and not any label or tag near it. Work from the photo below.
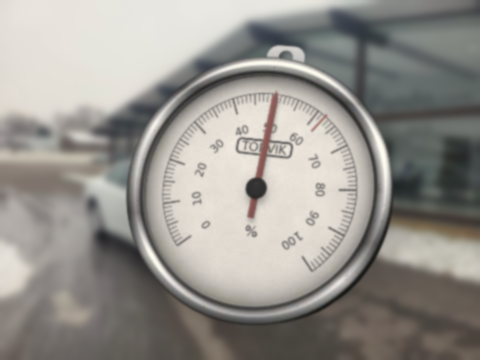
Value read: 50 %
